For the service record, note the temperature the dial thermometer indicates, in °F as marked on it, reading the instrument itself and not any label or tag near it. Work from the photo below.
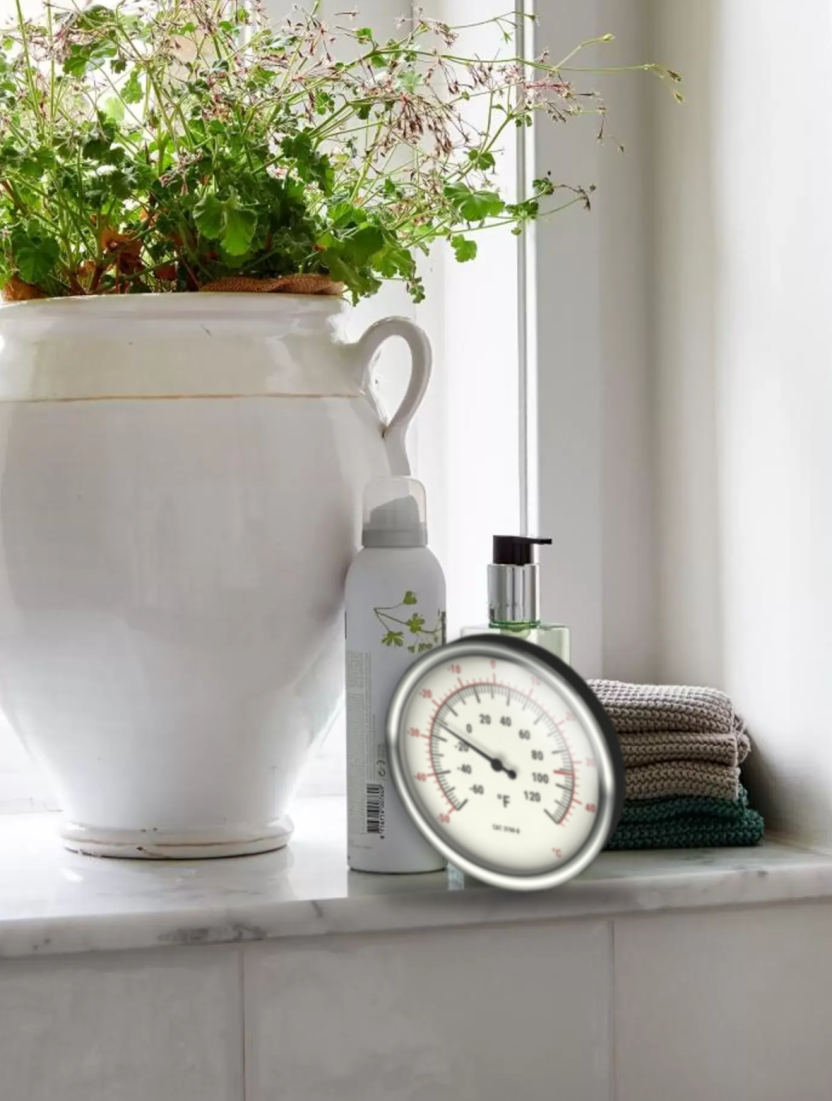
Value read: -10 °F
